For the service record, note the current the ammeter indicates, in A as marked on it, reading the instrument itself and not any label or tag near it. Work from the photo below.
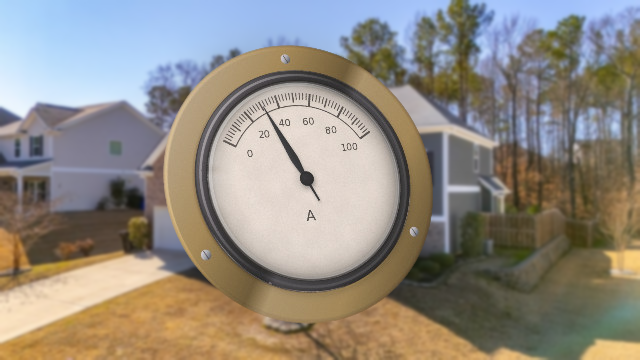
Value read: 30 A
